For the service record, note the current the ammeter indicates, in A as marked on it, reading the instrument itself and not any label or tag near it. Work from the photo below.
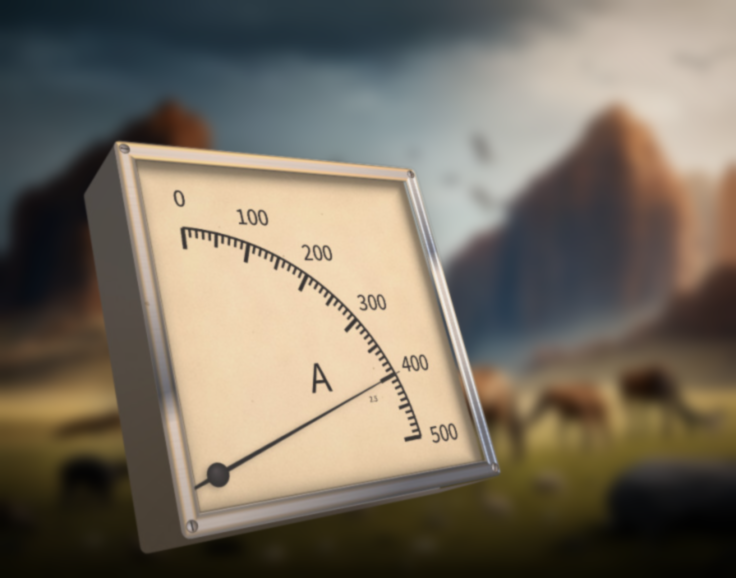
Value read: 400 A
